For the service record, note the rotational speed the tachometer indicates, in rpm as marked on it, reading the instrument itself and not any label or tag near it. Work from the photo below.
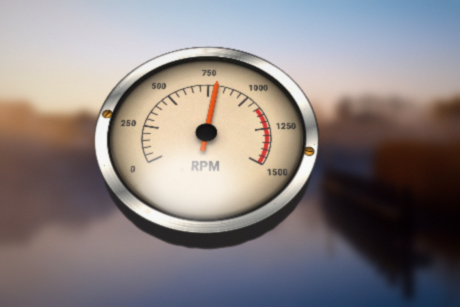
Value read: 800 rpm
